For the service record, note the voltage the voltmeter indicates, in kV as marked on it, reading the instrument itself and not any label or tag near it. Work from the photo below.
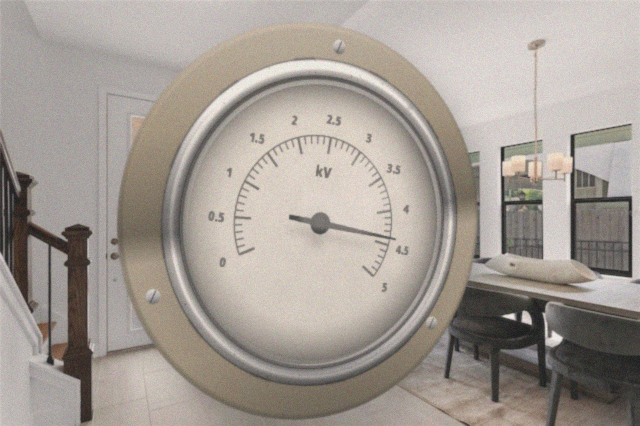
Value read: 4.4 kV
